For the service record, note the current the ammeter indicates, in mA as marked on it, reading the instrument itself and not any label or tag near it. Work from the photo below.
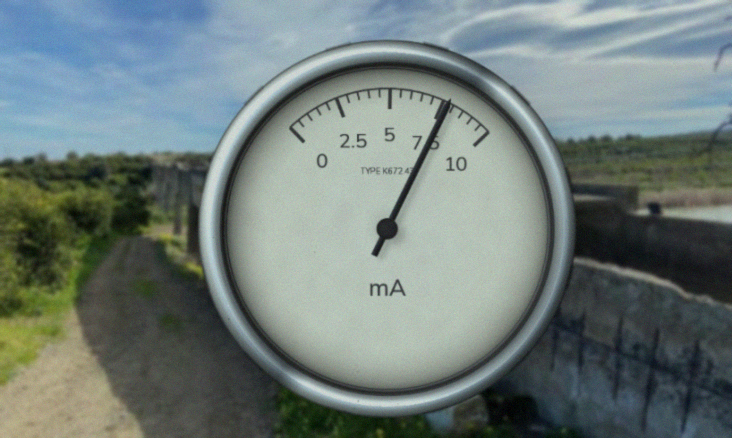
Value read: 7.75 mA
